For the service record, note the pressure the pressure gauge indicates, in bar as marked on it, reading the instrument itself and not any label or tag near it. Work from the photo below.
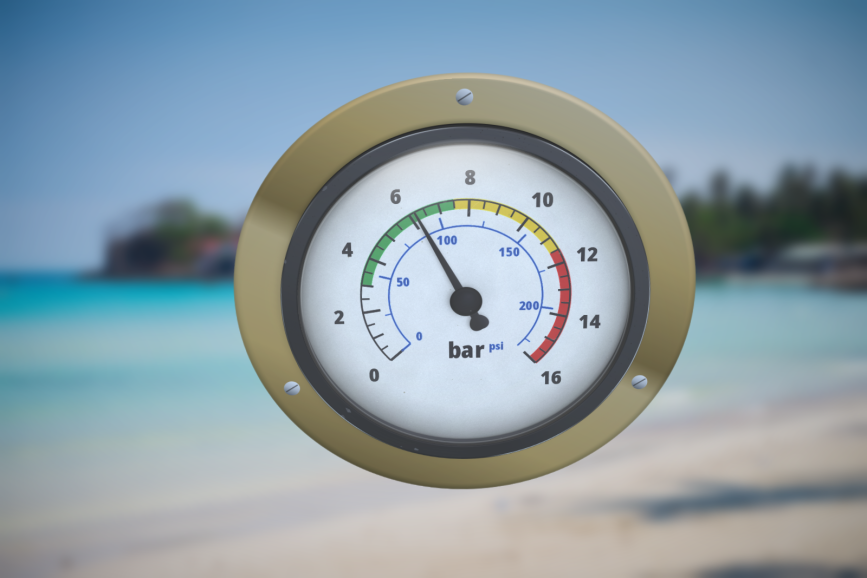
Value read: 6.25 bar
